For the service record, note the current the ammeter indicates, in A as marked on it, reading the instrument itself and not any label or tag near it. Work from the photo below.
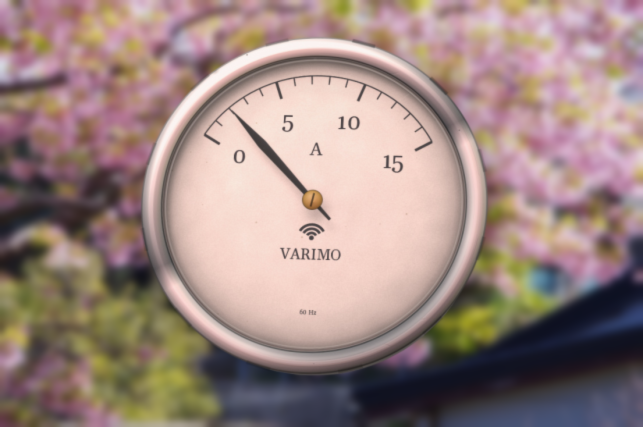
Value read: 2 A
